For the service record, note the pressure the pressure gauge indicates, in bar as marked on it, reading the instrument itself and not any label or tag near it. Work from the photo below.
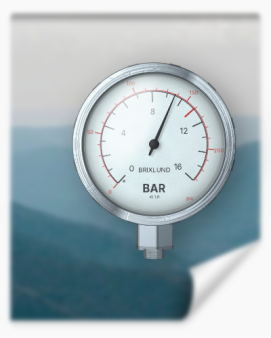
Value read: 9.5 bar
